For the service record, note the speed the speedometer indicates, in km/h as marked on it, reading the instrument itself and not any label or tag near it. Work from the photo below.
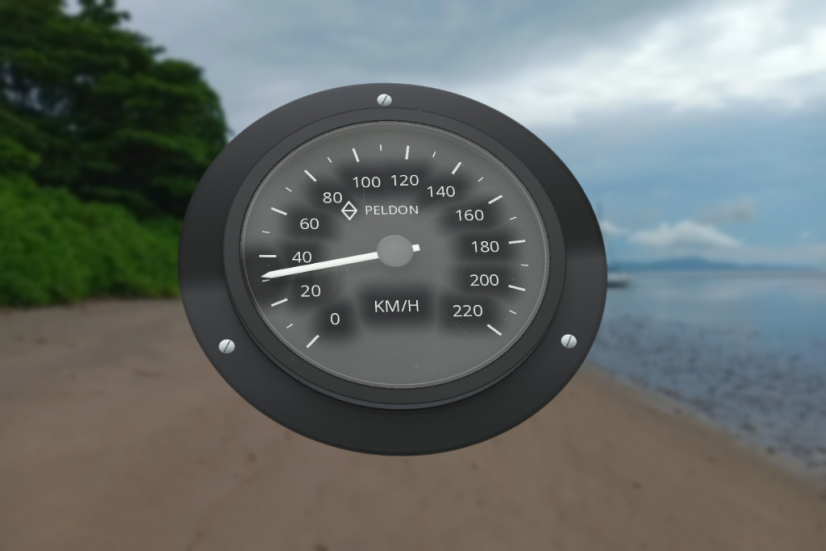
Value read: 30 km/h
